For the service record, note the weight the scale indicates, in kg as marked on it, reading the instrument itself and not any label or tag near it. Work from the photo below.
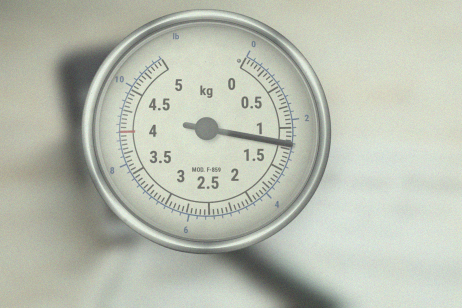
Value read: 1.2 kg
